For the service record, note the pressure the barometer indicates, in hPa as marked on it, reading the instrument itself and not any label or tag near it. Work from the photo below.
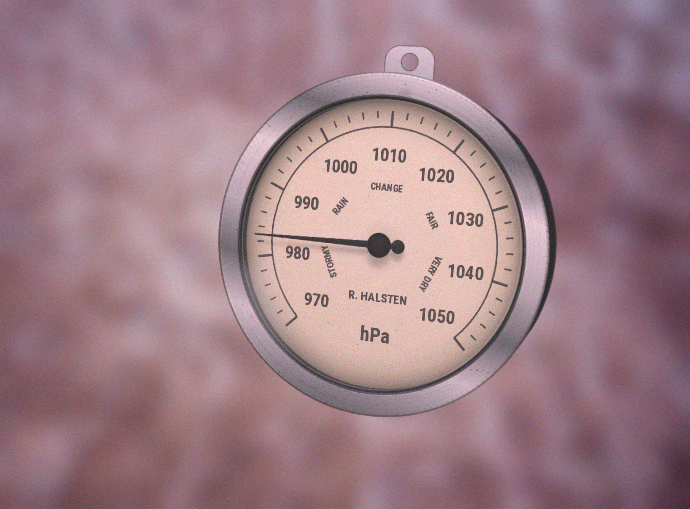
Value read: 983 hPa
